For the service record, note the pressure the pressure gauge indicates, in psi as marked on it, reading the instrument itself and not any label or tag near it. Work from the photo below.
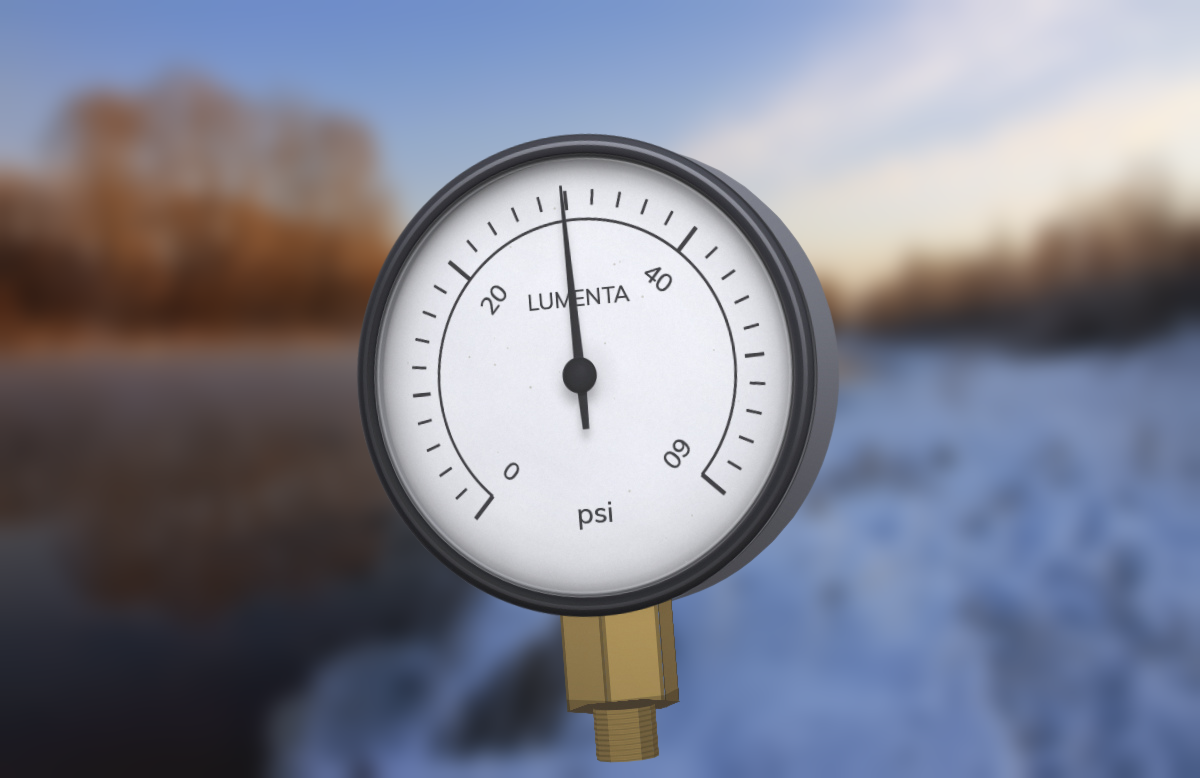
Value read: 30 psi
